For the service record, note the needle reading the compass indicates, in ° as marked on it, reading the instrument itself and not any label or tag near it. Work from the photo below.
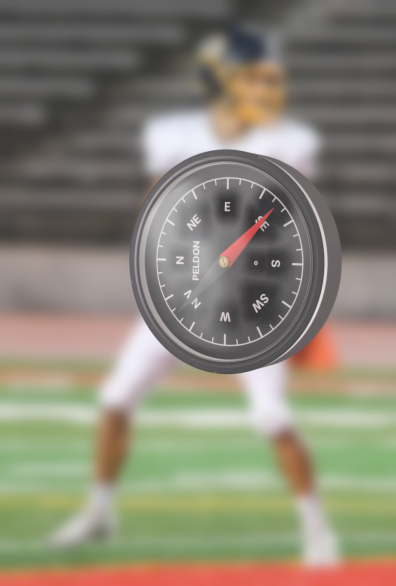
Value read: 135 °
